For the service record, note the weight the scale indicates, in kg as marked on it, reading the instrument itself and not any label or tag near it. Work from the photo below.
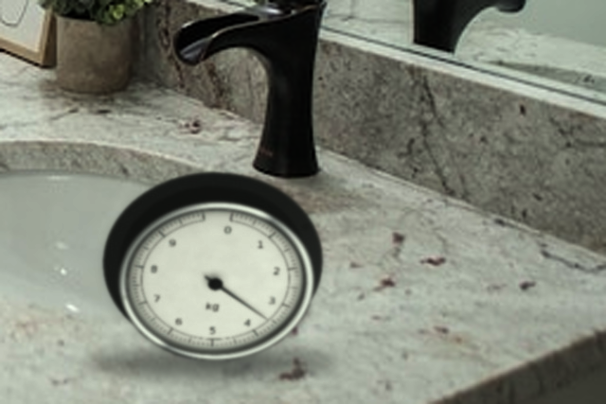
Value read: 3.5 kg
